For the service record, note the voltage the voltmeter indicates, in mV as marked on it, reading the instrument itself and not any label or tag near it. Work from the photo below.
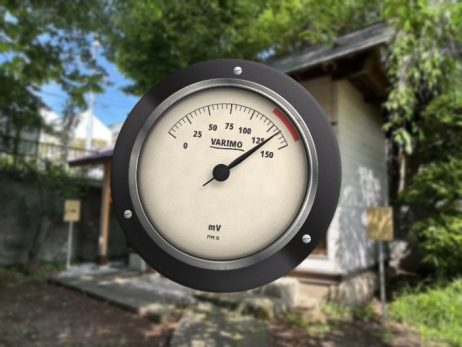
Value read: 135 mV
